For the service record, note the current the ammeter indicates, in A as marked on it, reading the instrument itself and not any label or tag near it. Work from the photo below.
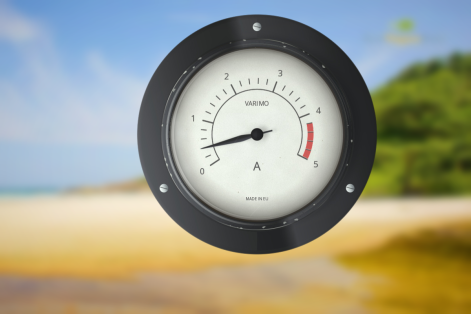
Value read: 0.4 A
